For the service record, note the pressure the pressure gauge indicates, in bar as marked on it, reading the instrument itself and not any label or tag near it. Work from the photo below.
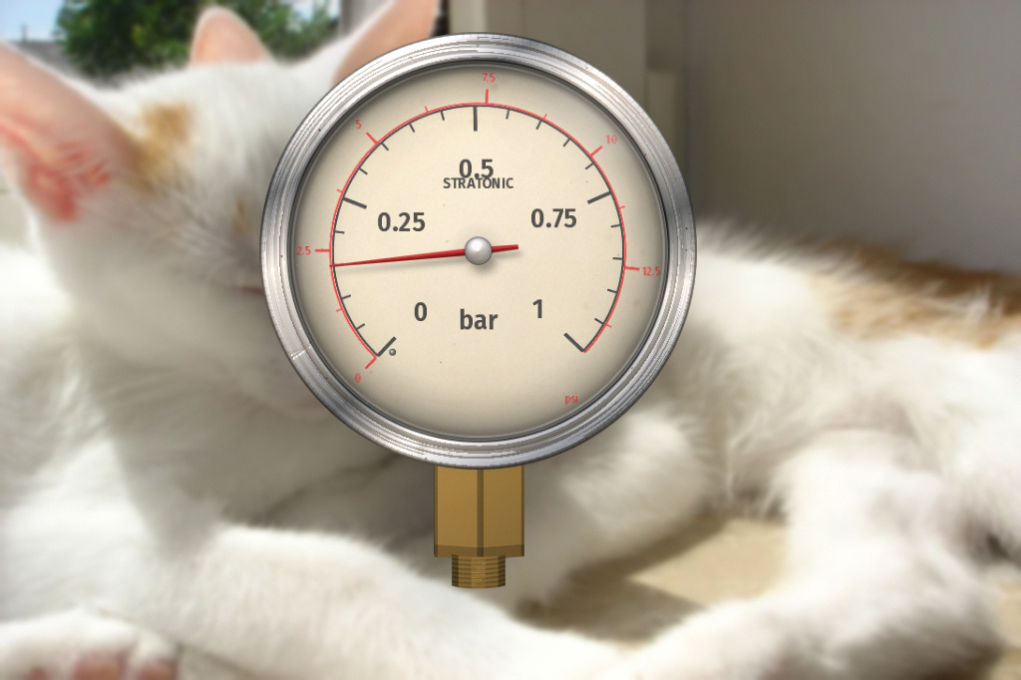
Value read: 0.15 bar
